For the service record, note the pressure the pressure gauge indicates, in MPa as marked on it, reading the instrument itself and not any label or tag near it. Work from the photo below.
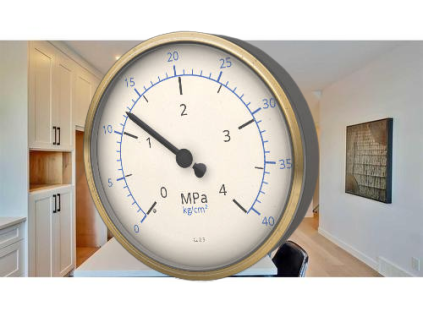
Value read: 1.25 MPa
